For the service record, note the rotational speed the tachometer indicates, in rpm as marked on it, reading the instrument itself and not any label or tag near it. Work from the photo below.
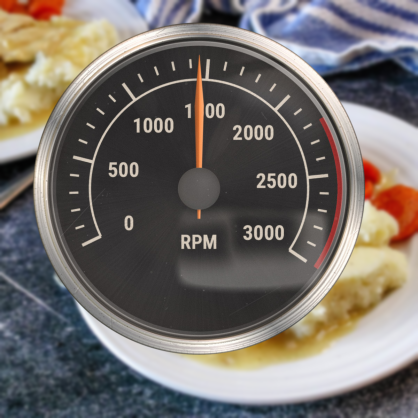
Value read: 1450 rpm
